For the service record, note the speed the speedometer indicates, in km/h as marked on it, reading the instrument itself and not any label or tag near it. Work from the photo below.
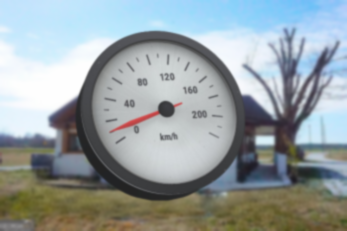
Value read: 10 km/h
